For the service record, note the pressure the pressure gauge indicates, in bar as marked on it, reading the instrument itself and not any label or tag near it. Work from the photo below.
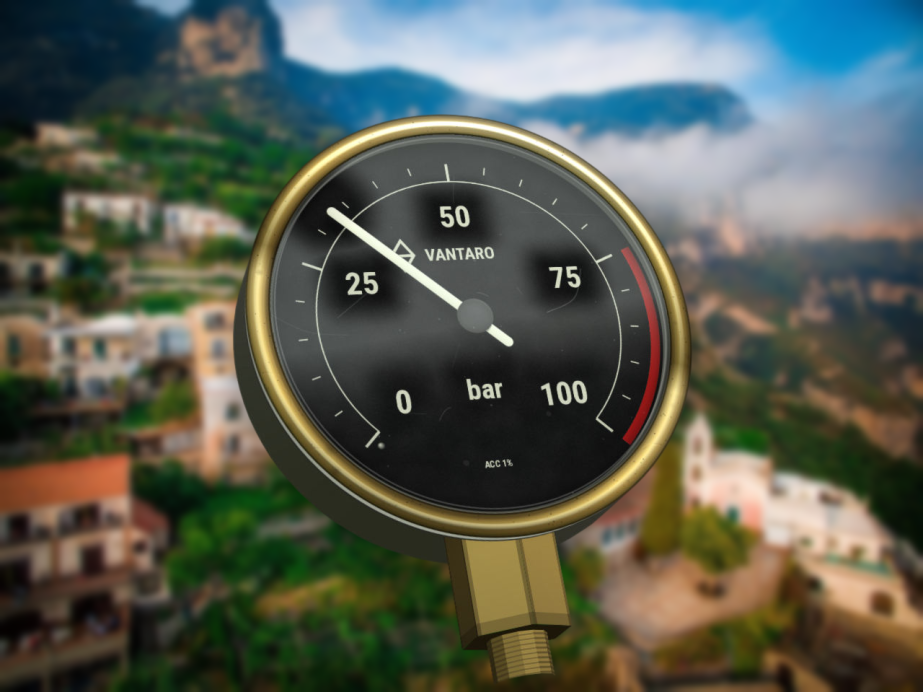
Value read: 32.5 bar
